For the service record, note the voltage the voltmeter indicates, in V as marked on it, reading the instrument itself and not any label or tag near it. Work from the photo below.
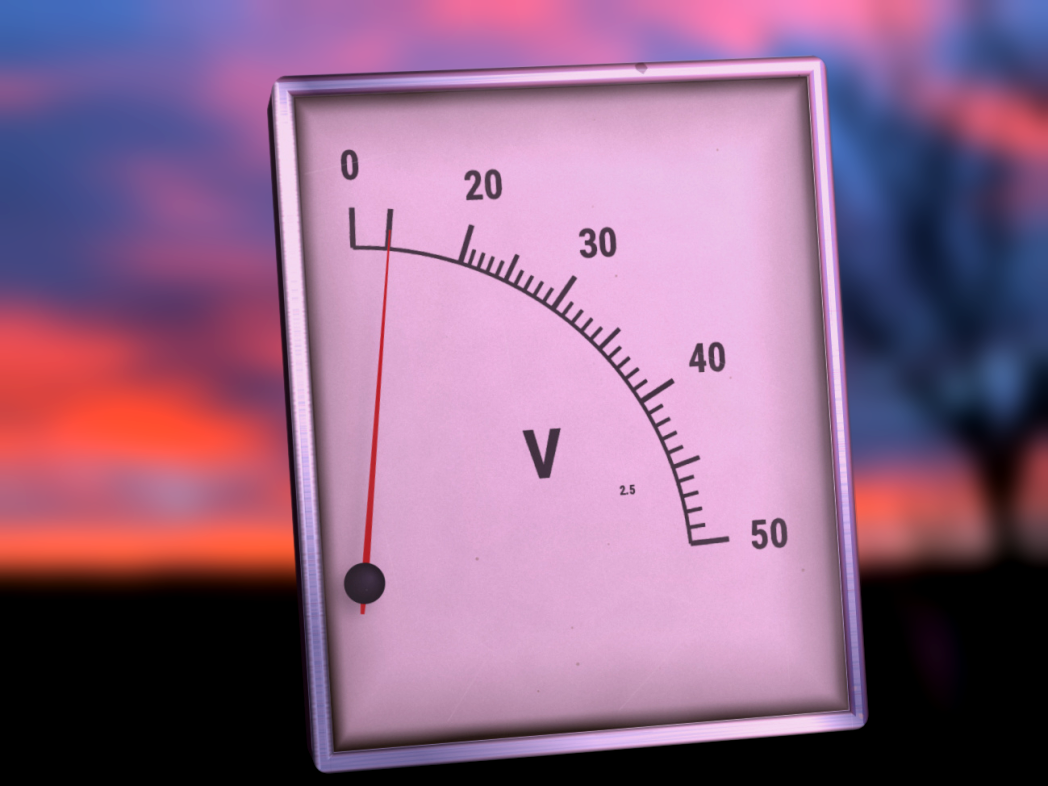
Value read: 10 V
